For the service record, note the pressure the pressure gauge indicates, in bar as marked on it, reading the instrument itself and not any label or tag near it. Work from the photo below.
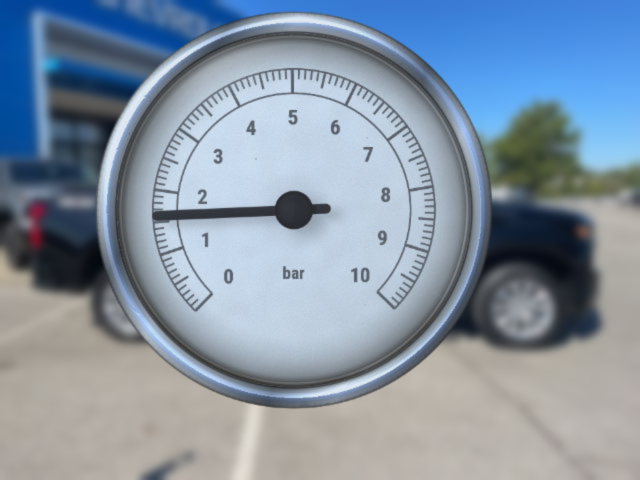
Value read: 1.6 bar
